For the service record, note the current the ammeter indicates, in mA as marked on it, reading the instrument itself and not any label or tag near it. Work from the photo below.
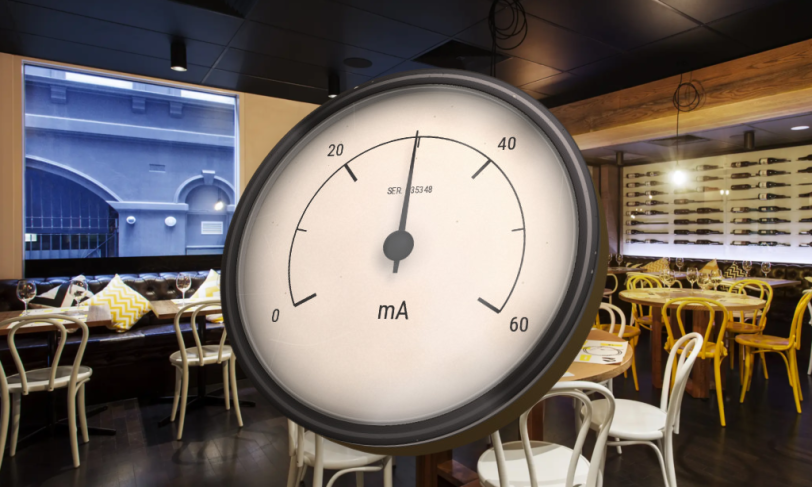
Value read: 30 mA
